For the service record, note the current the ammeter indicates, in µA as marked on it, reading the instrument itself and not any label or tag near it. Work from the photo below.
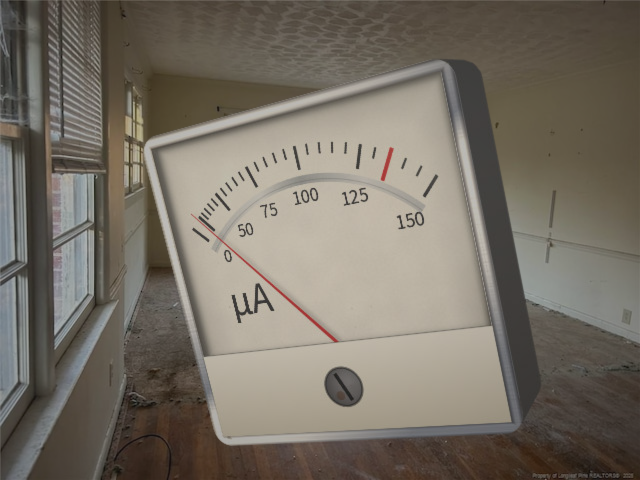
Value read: 25 µA
